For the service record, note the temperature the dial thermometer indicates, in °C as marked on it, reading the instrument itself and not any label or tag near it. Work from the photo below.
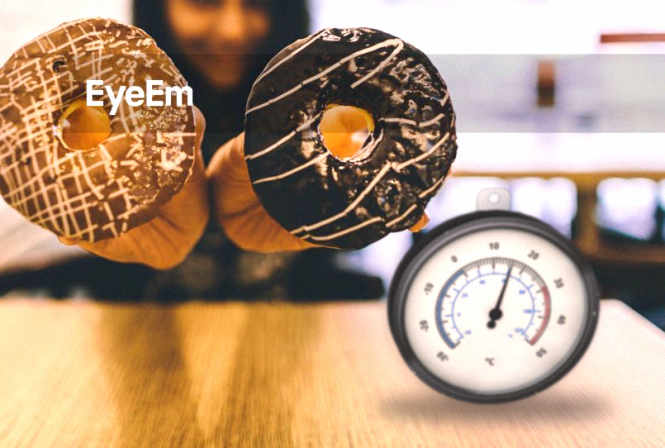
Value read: 15 °C
